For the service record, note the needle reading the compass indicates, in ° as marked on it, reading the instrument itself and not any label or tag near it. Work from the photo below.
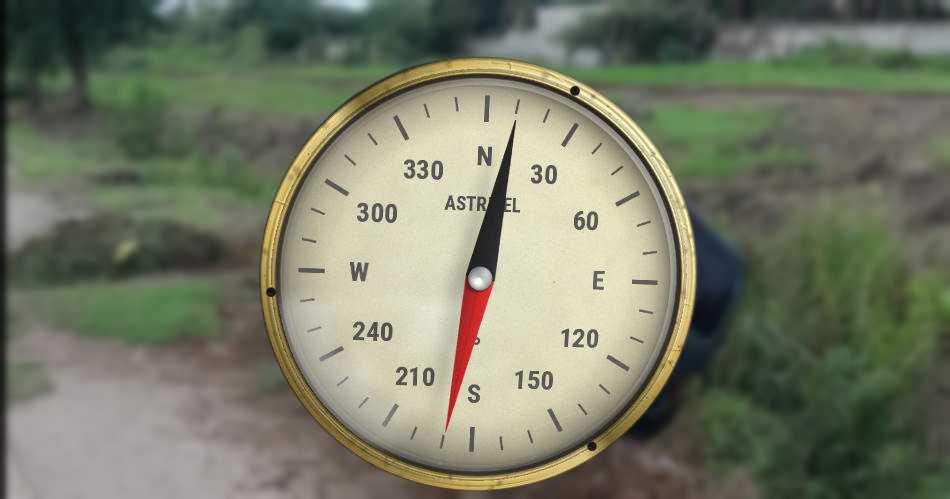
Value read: 190 °
